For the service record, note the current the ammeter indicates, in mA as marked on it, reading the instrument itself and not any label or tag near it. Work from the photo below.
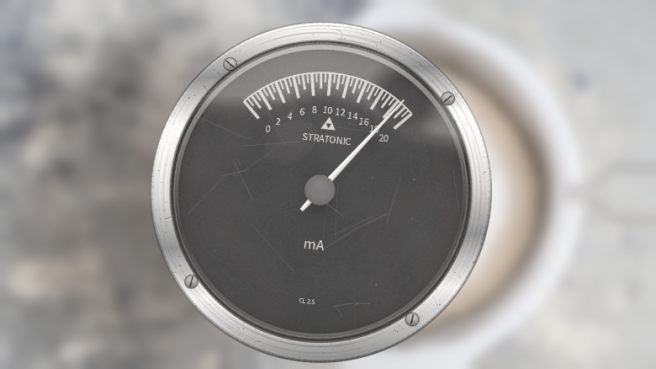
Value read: 18.5 mA
